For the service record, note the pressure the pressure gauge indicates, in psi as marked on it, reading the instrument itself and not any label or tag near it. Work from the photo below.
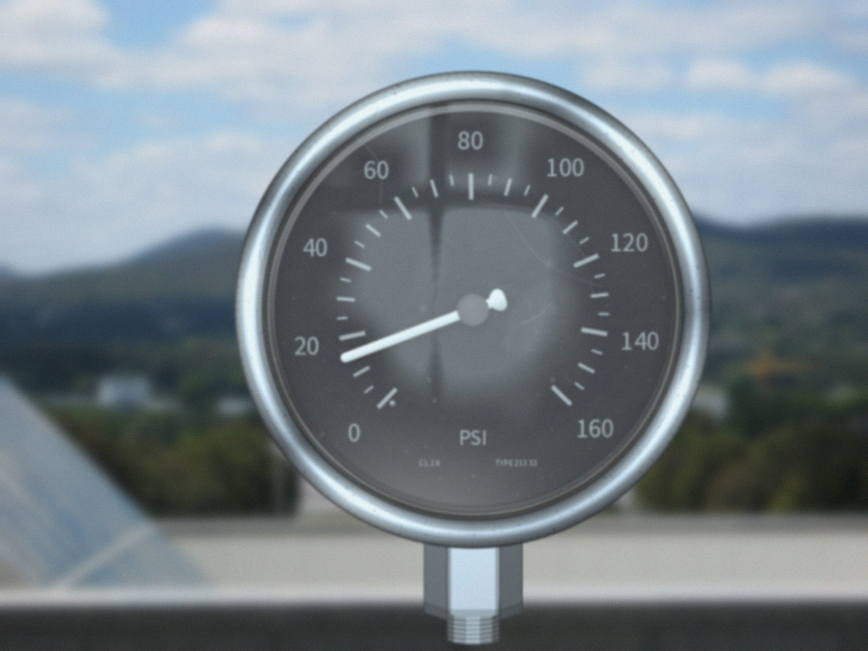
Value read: 15 psi
